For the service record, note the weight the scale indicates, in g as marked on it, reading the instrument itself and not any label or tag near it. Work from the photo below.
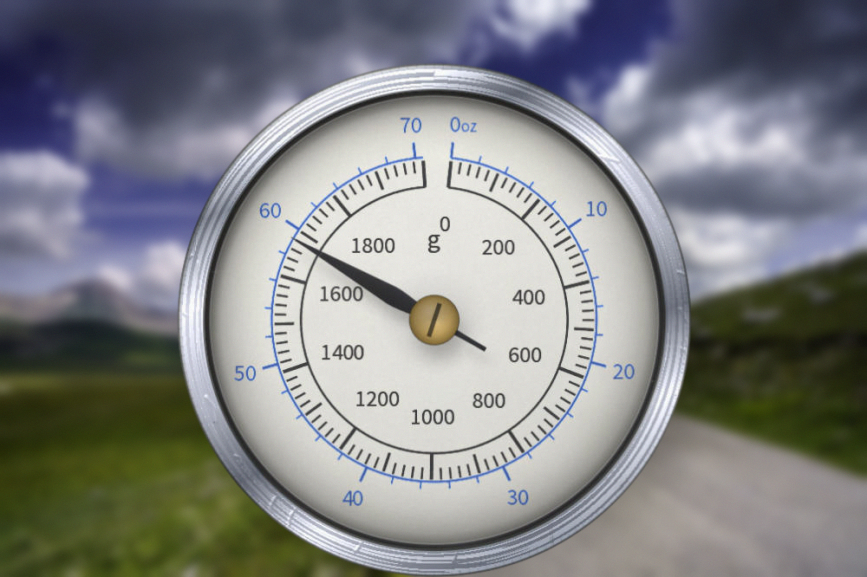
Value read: 1680 g
